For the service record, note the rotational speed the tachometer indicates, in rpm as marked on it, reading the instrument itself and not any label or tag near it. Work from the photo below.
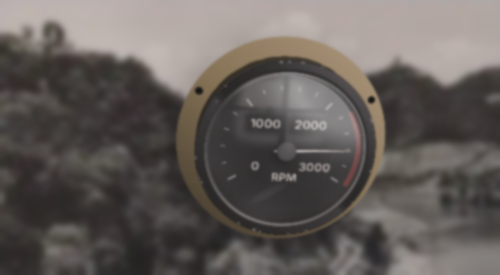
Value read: 2600 rpm
